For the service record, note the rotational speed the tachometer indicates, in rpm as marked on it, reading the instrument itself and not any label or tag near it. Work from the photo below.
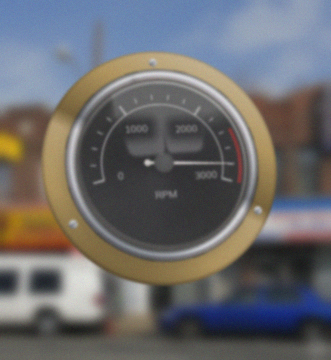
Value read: 2800 rpm
